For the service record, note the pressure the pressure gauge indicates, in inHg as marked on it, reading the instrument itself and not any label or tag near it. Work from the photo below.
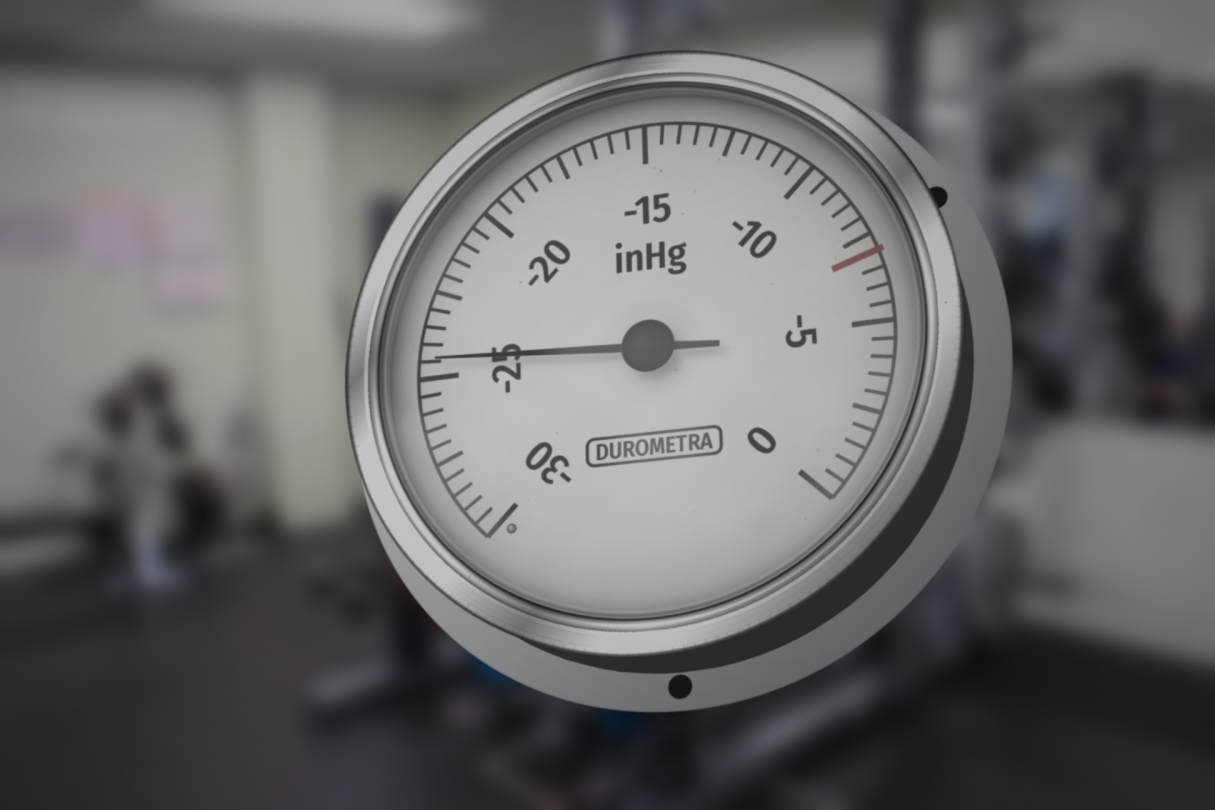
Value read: -24.5 inHg
